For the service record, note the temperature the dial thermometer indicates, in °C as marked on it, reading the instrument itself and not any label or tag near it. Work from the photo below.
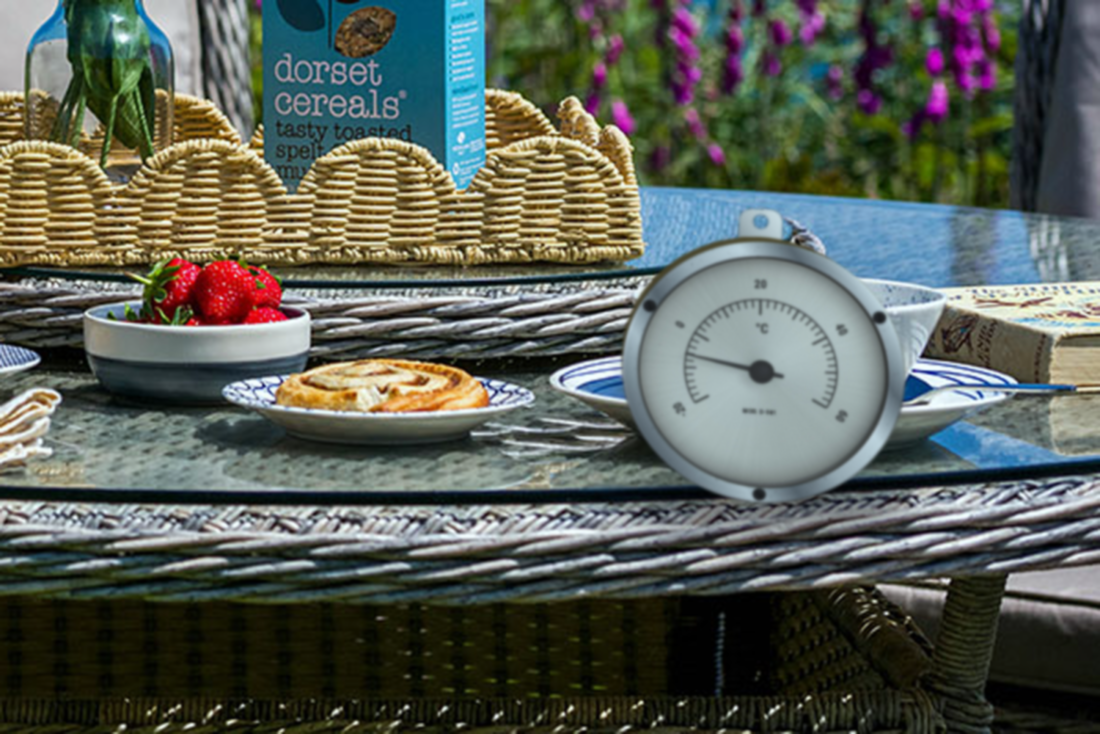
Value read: -6 °C
